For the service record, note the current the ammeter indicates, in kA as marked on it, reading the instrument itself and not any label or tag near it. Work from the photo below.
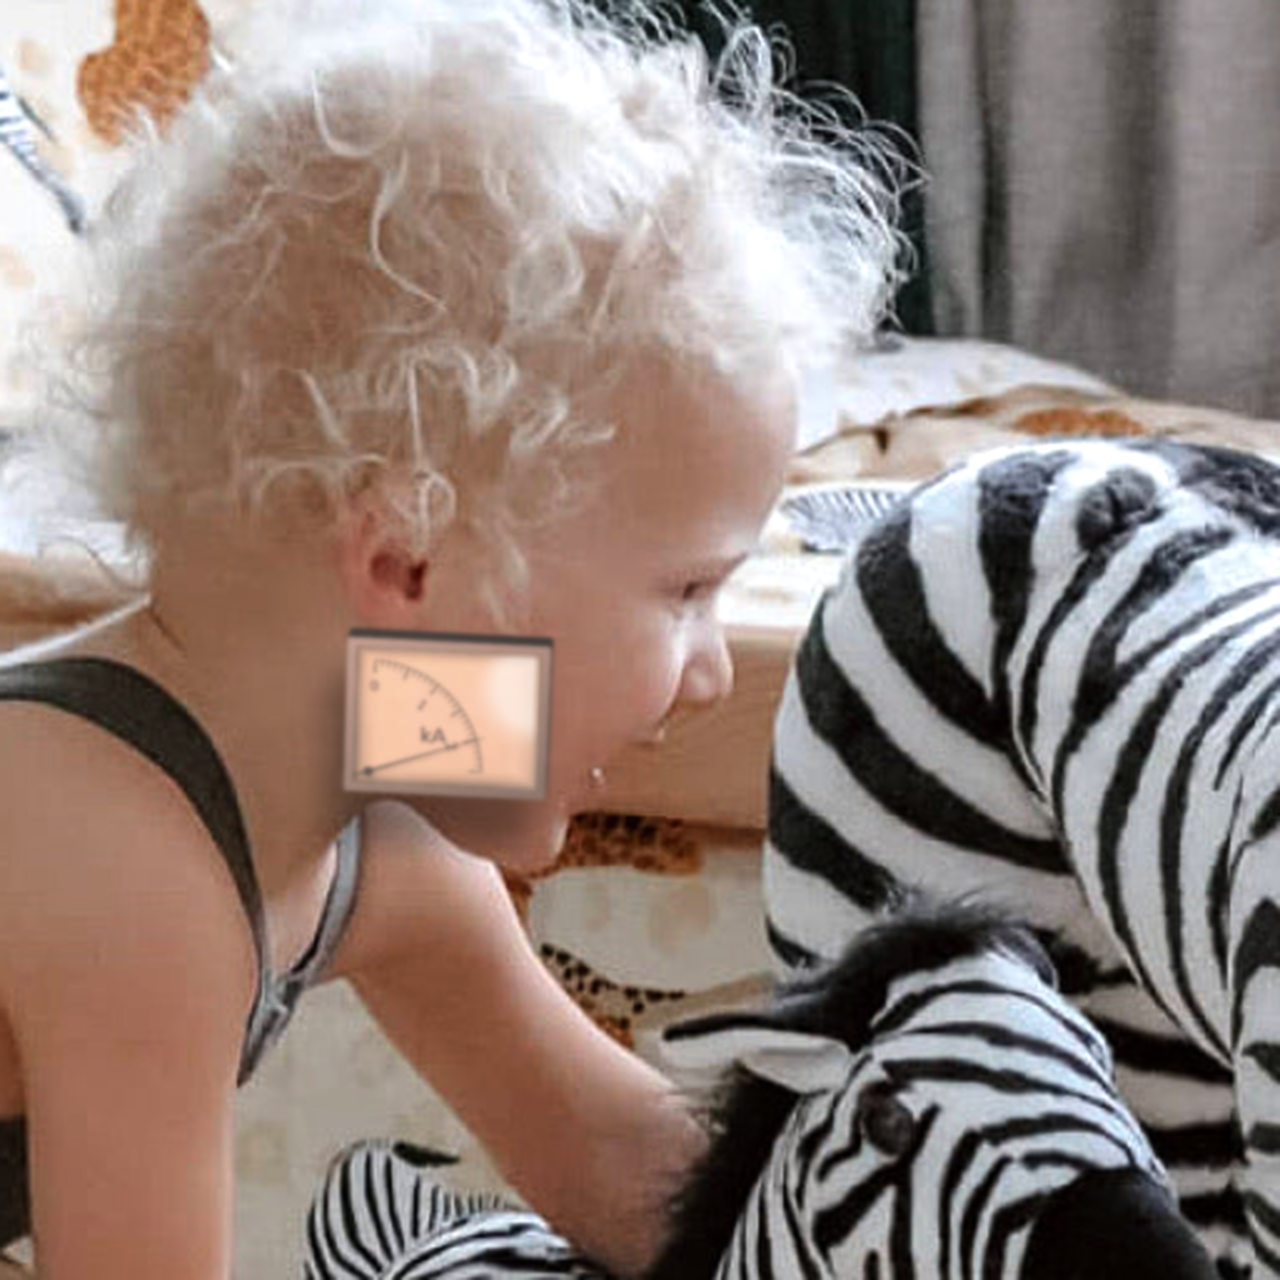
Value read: 2 kA
